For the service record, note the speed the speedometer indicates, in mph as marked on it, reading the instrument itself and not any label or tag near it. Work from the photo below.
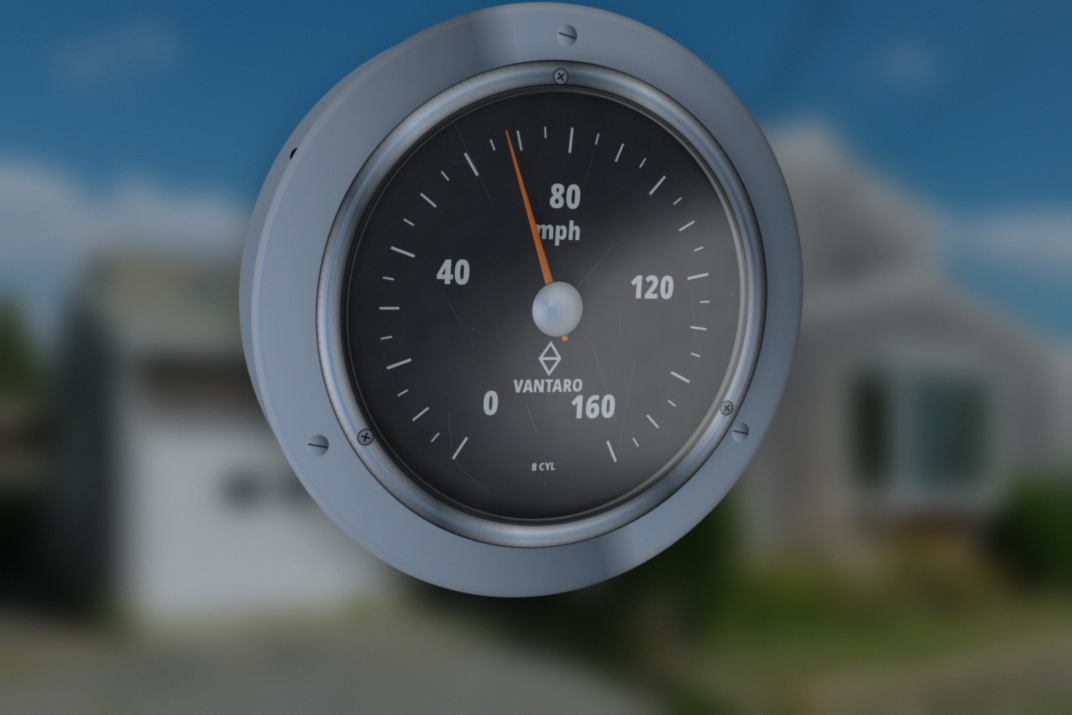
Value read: 67.5 mph
